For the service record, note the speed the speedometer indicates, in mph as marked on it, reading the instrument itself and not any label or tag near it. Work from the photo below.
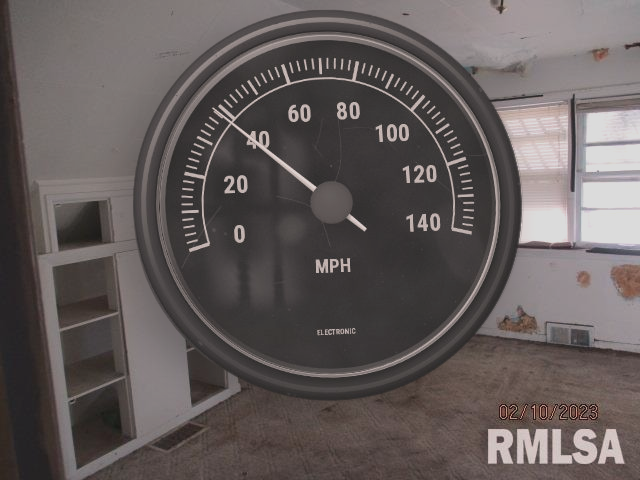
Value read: 38 mph
